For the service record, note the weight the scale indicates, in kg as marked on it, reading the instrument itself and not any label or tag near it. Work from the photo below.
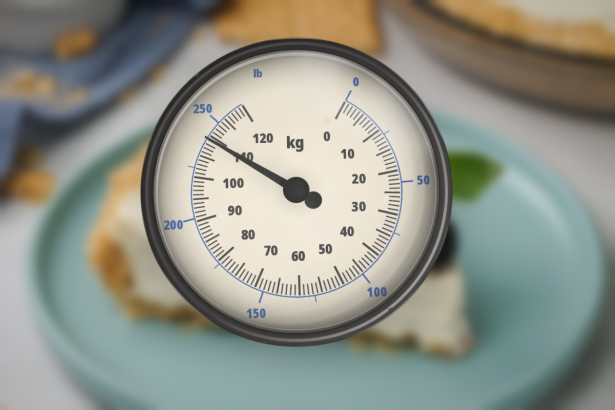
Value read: 109 kg
